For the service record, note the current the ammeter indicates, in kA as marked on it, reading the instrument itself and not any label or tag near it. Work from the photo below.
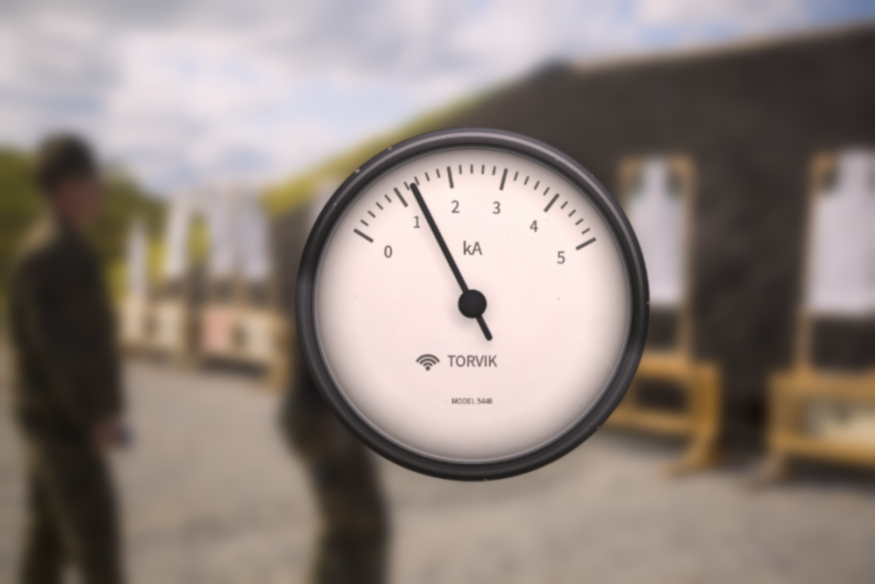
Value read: 1.3 kA
